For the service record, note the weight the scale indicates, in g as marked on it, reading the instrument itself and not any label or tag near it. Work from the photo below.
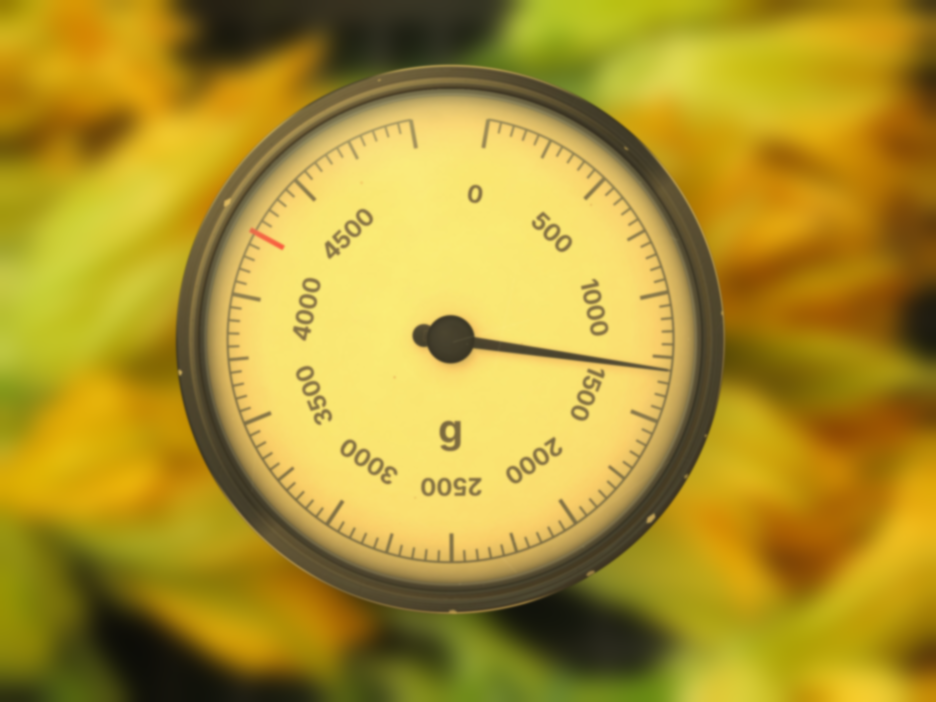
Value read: 1300 g
